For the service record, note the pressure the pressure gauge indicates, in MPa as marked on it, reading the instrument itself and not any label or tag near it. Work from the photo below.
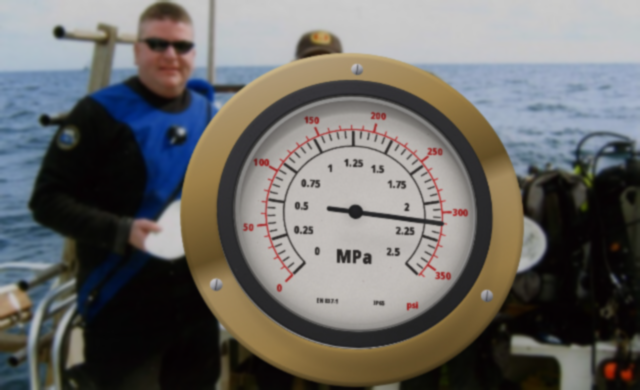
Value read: 2.15 MPa
